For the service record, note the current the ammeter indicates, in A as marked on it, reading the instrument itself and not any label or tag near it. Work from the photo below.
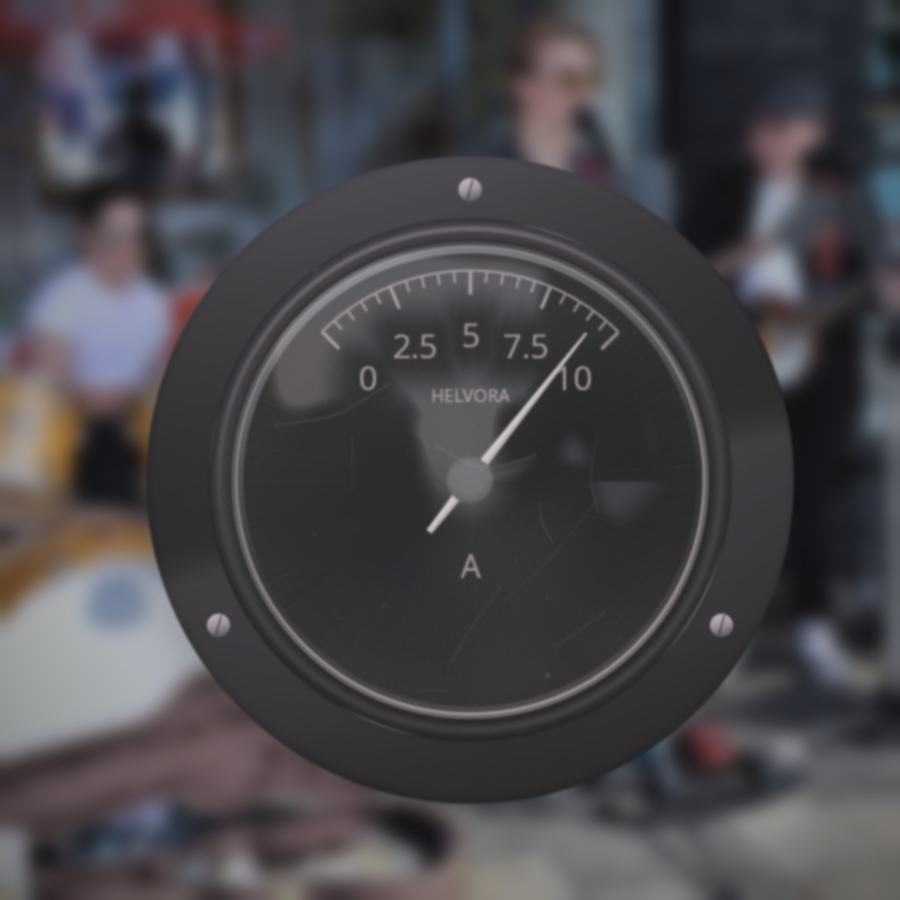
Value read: 9.25 A
